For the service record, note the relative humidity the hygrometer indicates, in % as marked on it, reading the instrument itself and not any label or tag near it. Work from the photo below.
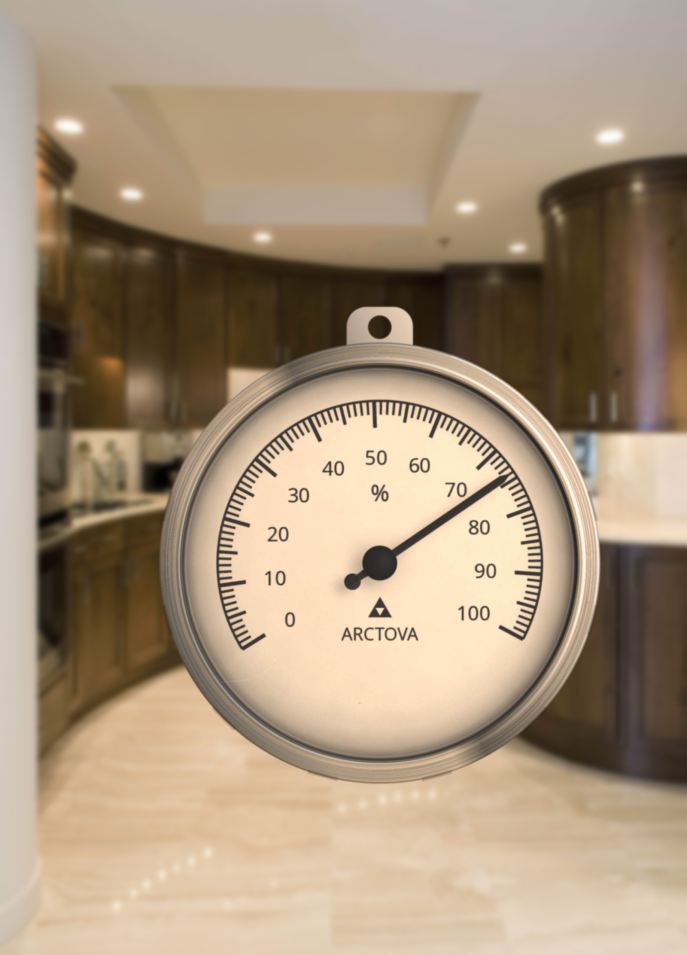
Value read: 74 %
